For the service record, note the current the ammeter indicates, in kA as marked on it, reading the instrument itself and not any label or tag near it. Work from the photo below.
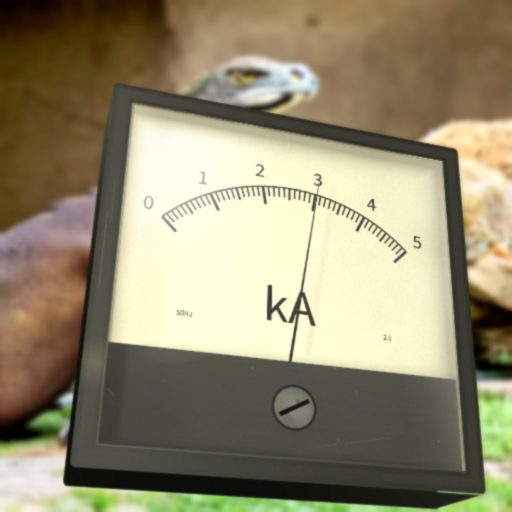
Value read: 3 kA
